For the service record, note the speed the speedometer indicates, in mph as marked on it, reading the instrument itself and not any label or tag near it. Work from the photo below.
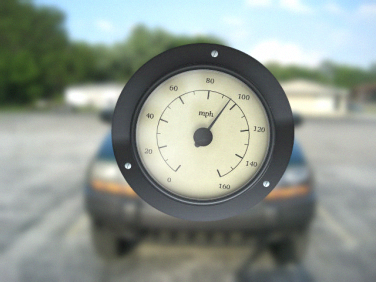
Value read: 95 mph
